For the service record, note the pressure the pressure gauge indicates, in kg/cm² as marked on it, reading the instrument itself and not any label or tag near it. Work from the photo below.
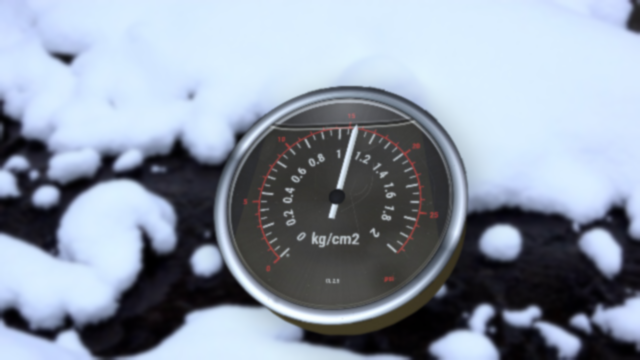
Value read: 1.1 kg/cm²
